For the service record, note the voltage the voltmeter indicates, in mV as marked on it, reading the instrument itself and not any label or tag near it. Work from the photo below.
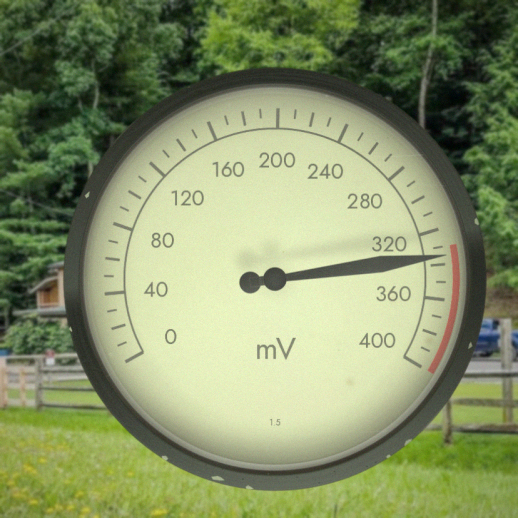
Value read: 335 mV
